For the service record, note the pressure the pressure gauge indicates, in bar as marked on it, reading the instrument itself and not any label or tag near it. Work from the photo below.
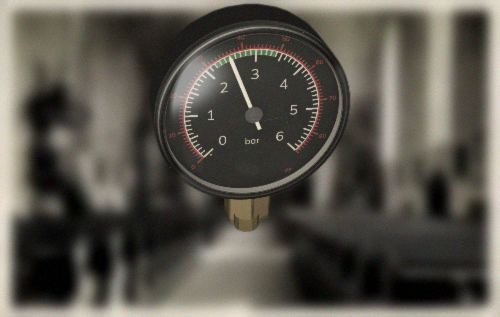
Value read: 2.5 bar
